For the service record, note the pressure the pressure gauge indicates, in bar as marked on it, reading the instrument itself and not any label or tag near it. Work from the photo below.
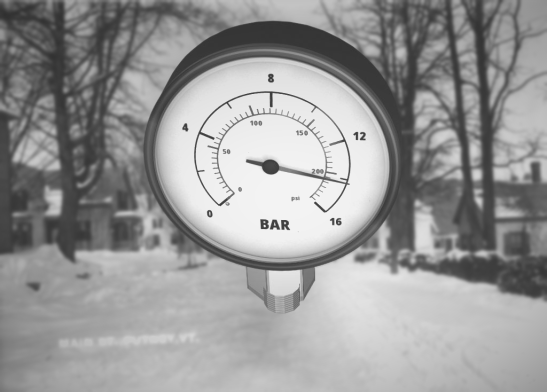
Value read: 14 bar
